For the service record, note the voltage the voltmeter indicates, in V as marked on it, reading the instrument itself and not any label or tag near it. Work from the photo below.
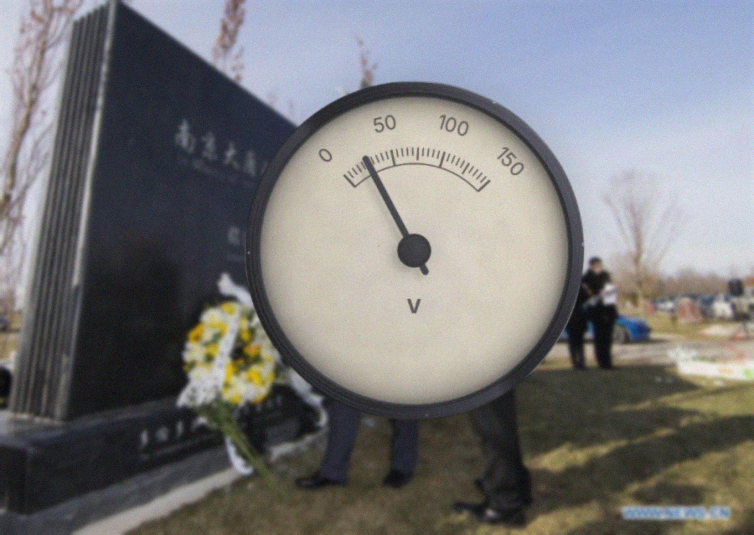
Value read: 25 V
